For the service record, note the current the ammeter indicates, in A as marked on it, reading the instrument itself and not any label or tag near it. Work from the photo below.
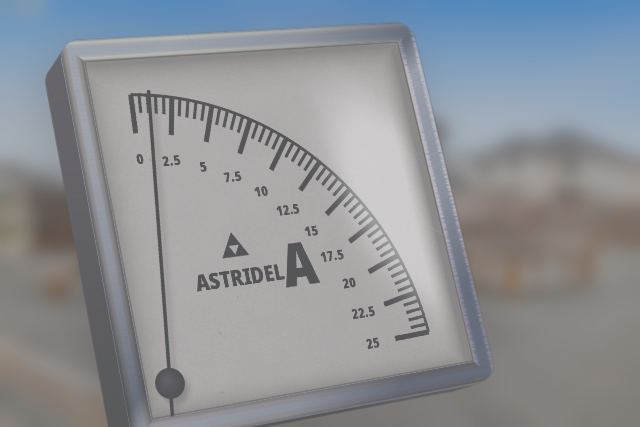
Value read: 1 A
